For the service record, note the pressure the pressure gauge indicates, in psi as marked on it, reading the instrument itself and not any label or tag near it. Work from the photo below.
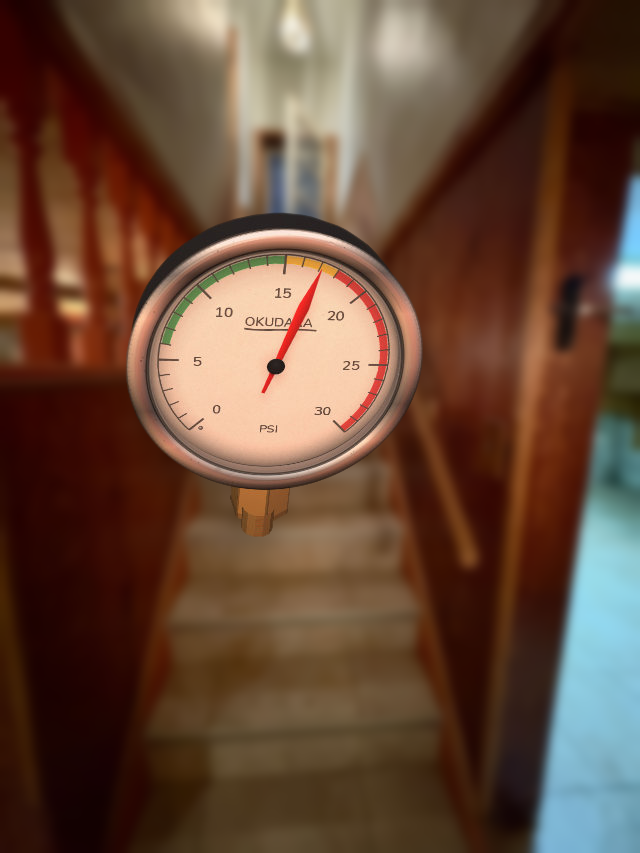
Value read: 17 psi
